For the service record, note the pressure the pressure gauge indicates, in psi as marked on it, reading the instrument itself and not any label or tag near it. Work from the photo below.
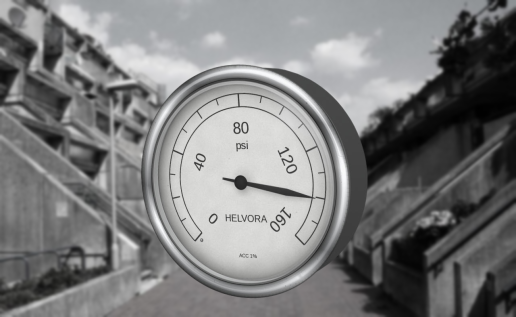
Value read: 140 psi
